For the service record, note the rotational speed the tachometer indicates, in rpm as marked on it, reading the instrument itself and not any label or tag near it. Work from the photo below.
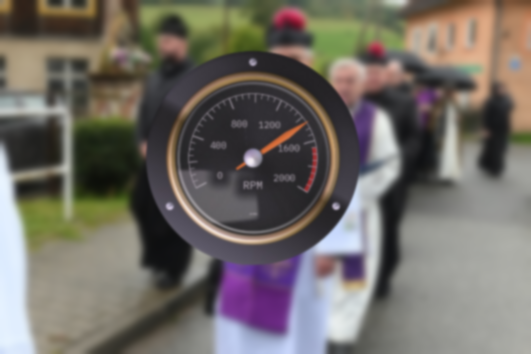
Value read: 1450 rpm
